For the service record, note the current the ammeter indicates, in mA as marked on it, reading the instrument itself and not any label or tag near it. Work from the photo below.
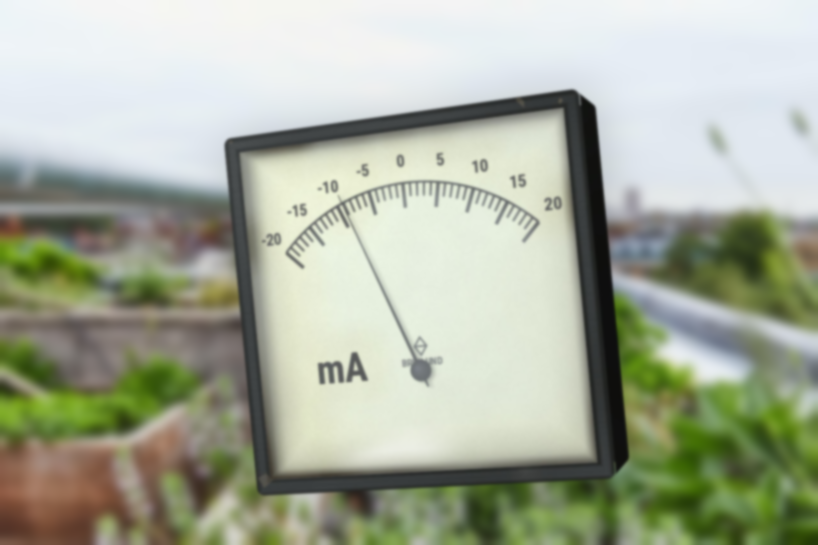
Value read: -9 mA
